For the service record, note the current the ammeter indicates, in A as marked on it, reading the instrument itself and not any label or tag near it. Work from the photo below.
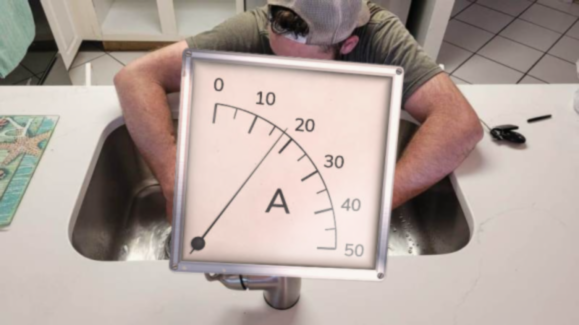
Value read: 17.5 A
